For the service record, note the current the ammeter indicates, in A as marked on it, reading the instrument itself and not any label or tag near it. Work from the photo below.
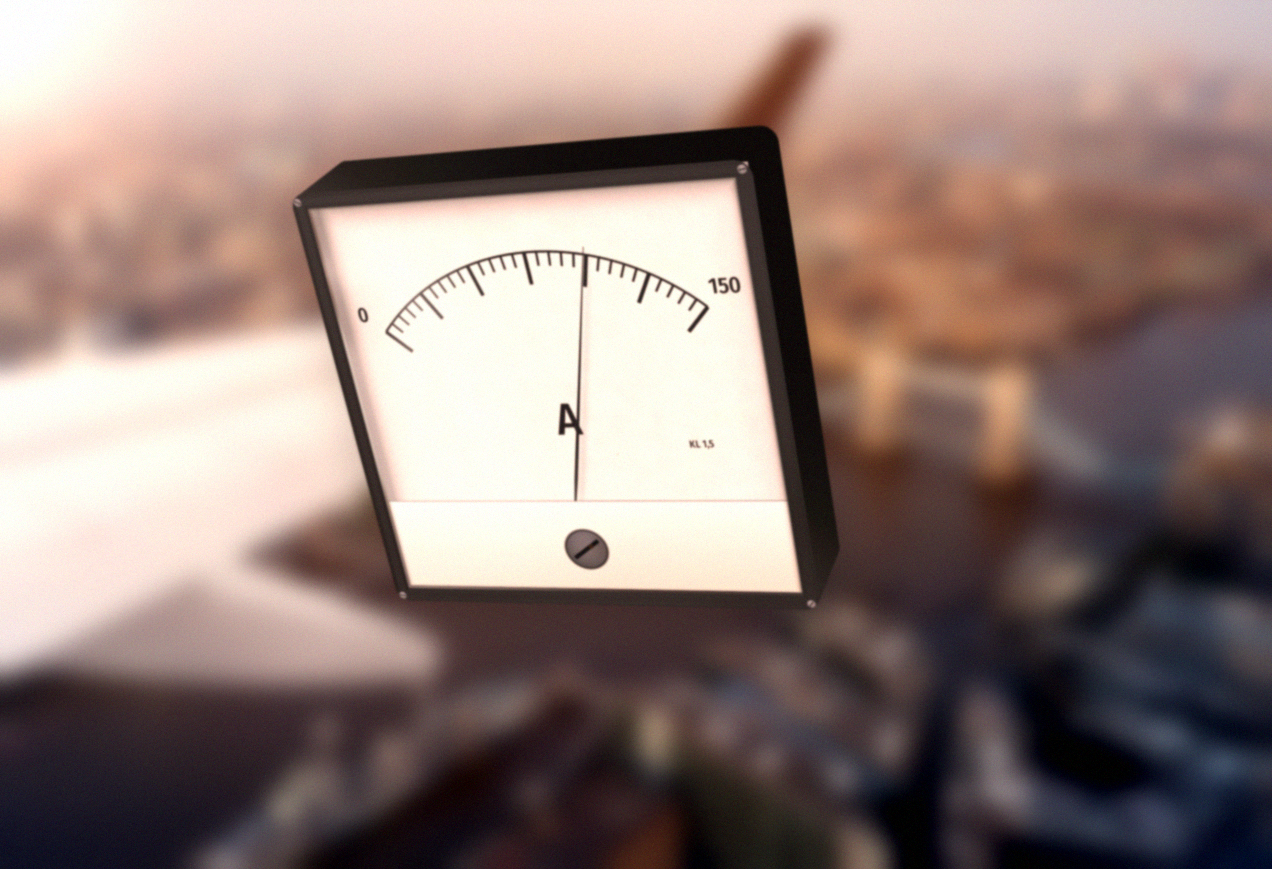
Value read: 100 A
